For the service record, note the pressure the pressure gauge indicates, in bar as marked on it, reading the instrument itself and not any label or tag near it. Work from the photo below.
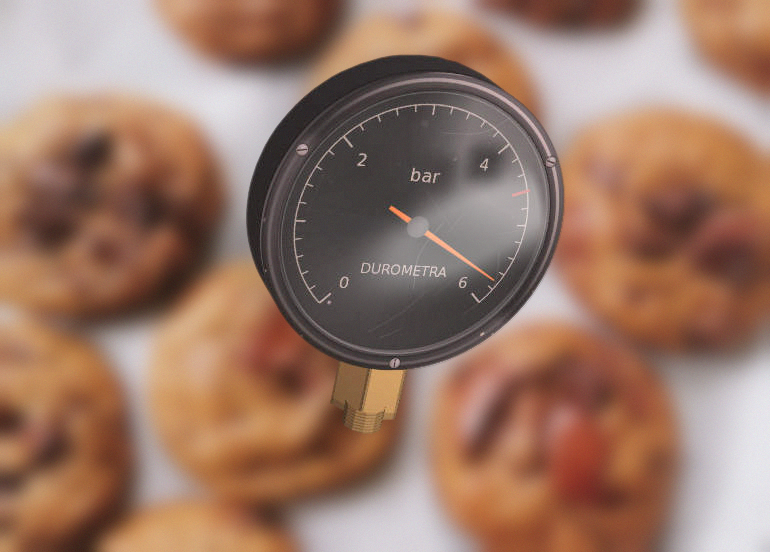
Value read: 5.7 bar
